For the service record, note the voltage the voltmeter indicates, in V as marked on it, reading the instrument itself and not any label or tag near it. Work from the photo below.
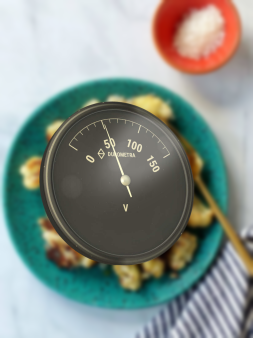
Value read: 50 V
